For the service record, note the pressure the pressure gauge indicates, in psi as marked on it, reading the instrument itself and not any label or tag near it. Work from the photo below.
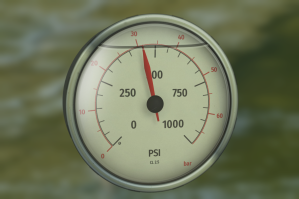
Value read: 450 psi
